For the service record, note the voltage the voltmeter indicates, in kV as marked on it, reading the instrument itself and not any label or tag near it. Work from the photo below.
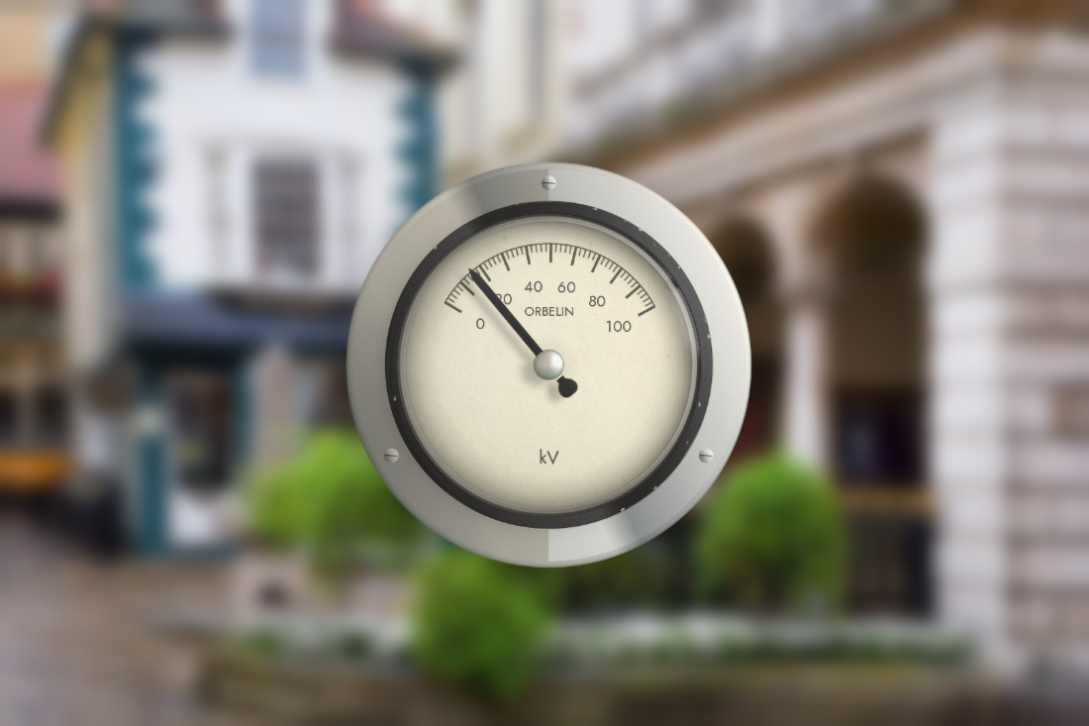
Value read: 16 kV
